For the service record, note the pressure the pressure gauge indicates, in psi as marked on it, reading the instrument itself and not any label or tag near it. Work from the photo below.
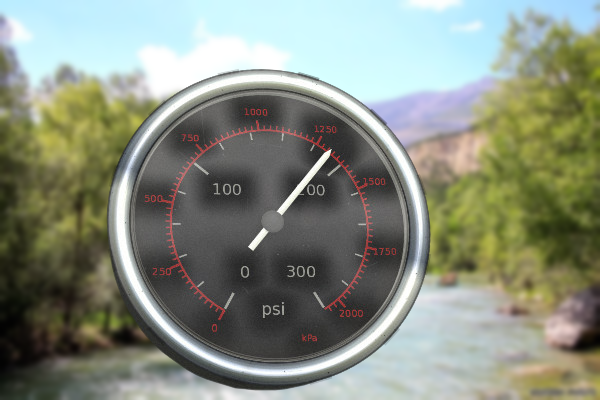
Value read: 190 psi
